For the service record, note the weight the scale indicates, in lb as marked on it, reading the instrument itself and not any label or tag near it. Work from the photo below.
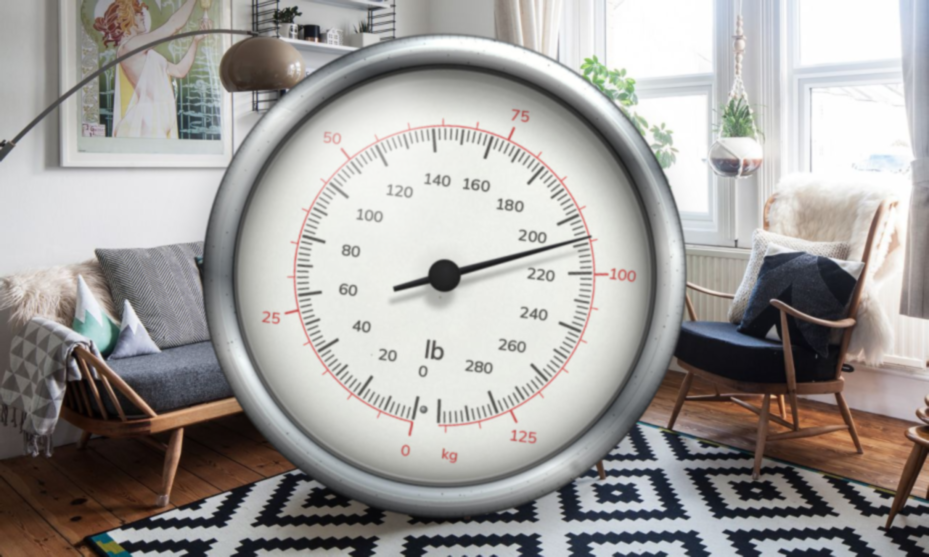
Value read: 208 lb
